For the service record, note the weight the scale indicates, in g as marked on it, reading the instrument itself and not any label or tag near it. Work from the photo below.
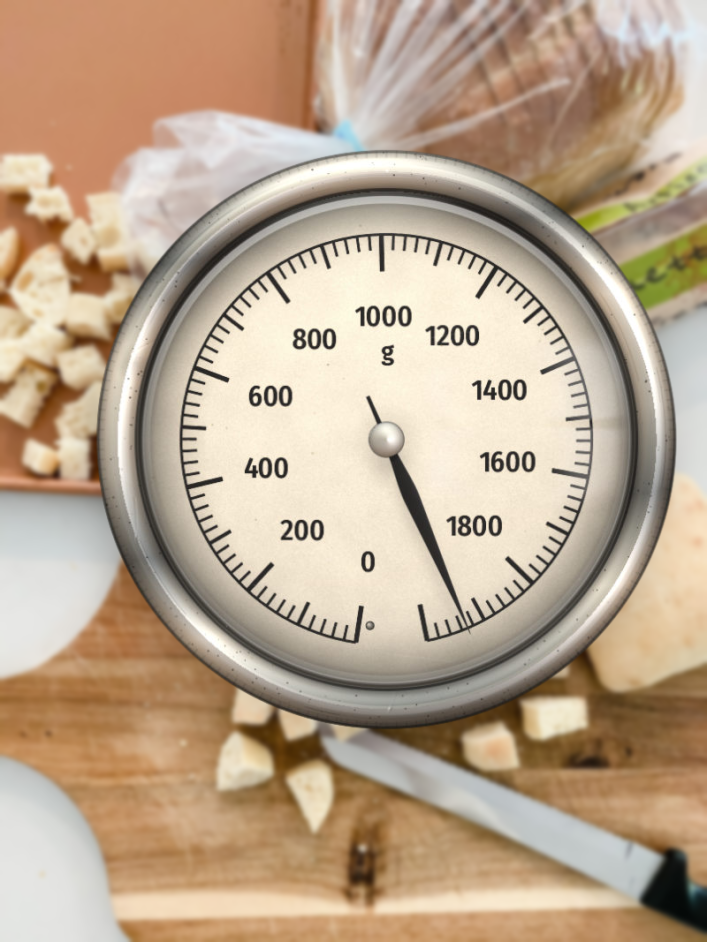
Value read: 1930 g
